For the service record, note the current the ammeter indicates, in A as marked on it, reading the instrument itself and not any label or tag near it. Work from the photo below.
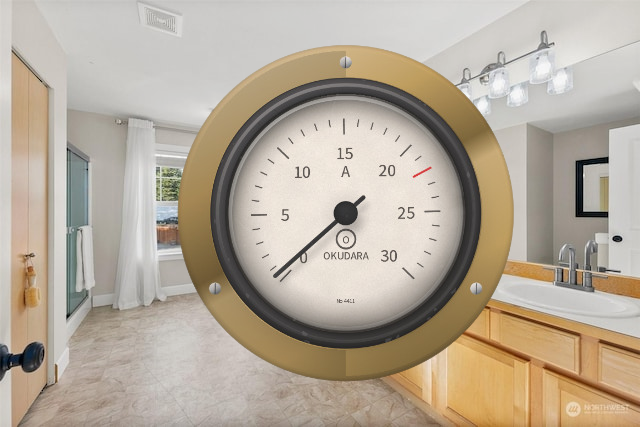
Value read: 0.5 A
